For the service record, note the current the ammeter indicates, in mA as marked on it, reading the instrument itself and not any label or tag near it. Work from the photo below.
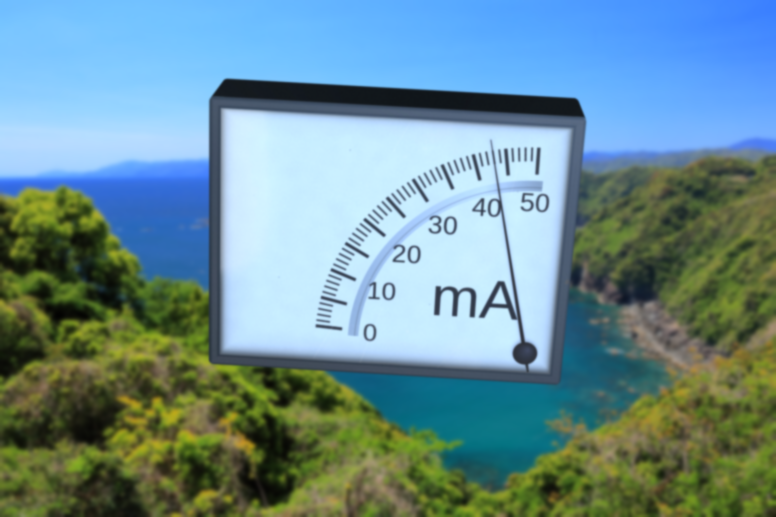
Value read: 43 mA
